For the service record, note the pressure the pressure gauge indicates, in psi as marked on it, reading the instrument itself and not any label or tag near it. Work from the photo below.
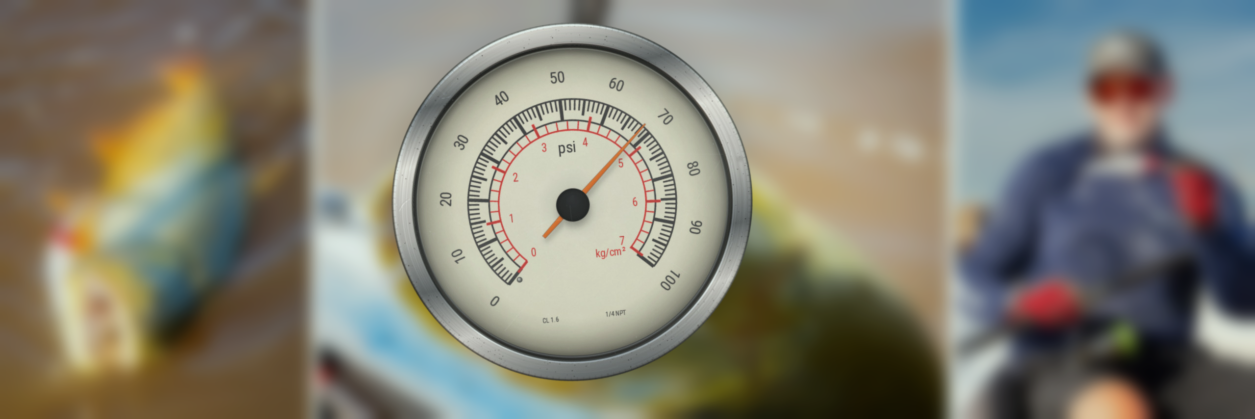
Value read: 68 psi
